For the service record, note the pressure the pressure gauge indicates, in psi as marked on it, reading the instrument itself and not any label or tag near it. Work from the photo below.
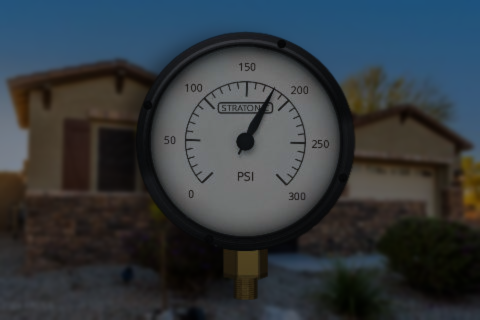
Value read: 180 psi
